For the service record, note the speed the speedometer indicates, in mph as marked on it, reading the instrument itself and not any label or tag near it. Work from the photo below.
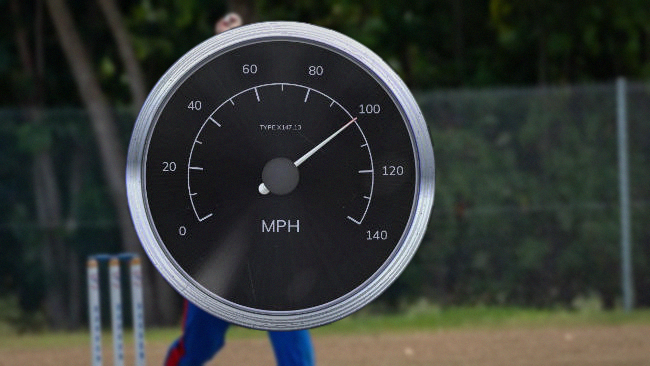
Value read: 100 mph
